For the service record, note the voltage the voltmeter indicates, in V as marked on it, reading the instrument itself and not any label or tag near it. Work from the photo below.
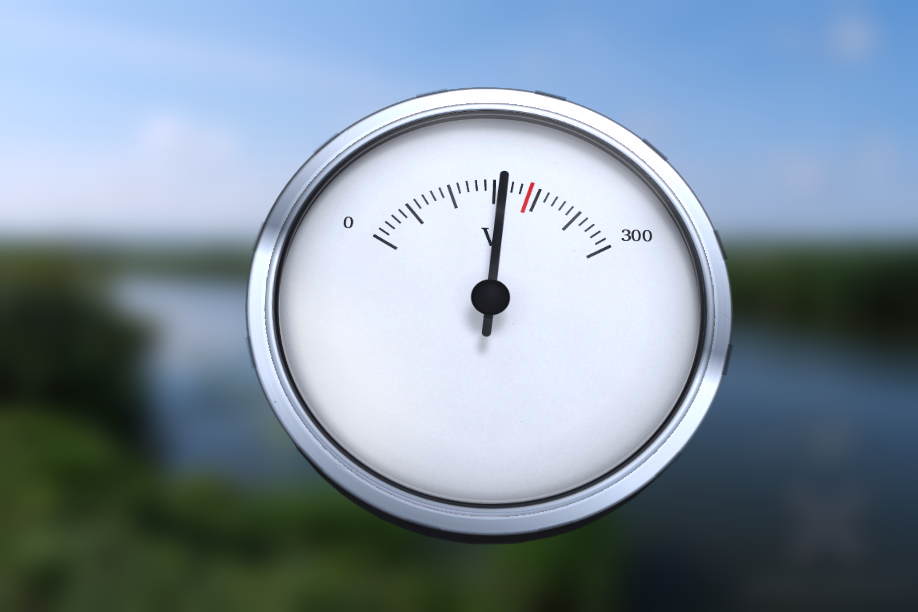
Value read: 160 V
